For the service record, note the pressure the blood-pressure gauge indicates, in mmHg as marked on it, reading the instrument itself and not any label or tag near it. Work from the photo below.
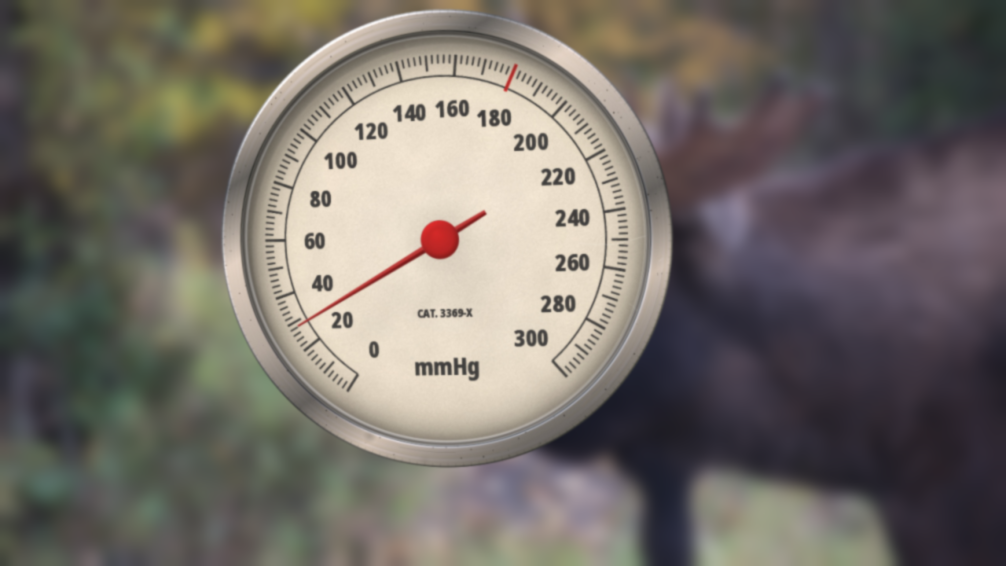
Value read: 28 mmHg
